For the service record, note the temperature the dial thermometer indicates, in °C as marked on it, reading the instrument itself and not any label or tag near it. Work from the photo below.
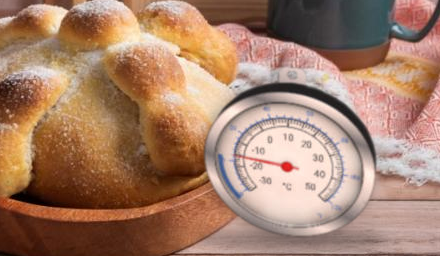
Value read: -15 °C
